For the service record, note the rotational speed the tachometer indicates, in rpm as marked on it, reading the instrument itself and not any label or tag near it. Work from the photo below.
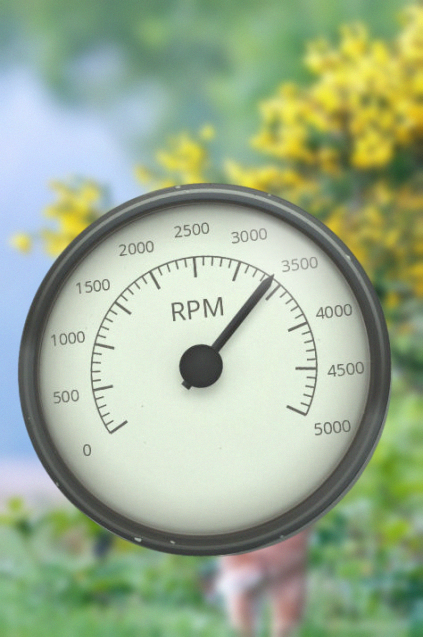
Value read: 3400 rpm
